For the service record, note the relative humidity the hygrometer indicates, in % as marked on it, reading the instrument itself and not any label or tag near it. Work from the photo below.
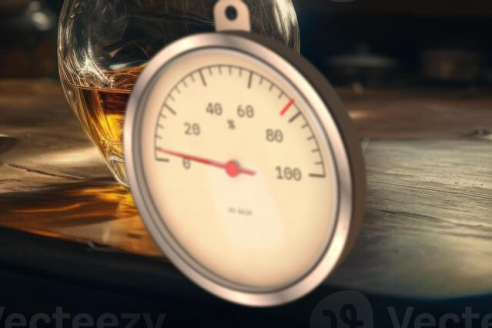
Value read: 4 %
